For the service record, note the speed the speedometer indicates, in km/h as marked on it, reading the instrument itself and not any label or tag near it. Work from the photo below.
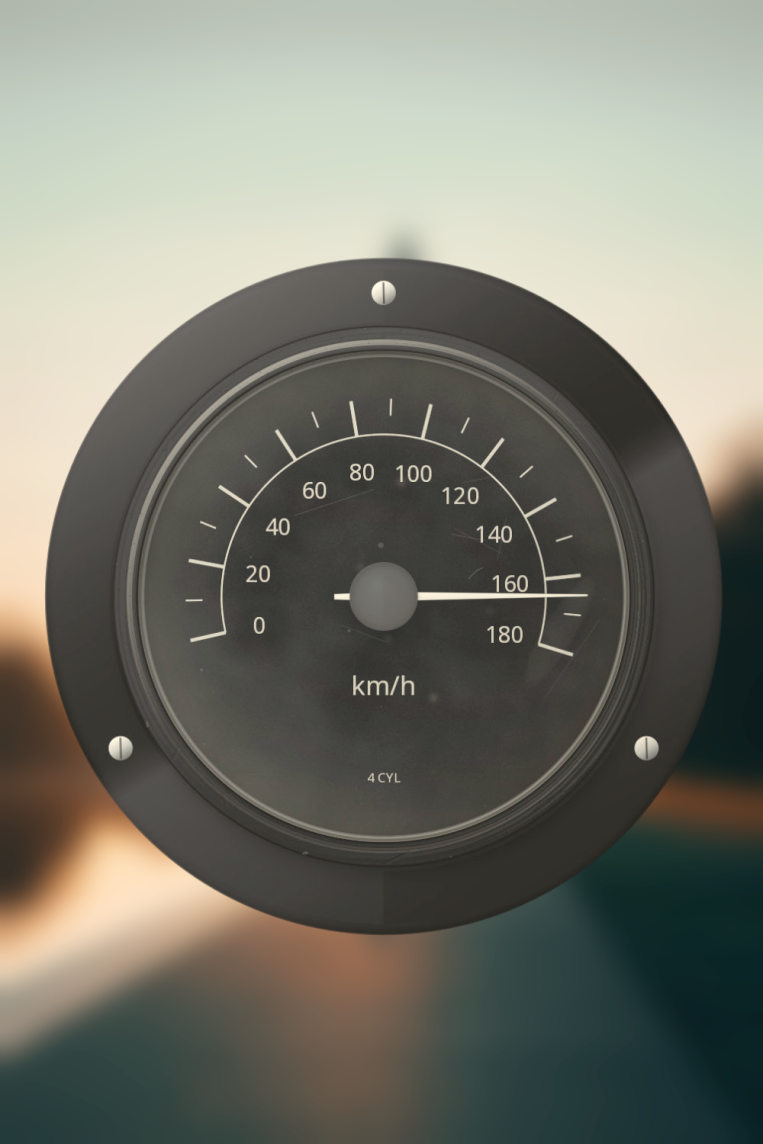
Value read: 165 km/h
